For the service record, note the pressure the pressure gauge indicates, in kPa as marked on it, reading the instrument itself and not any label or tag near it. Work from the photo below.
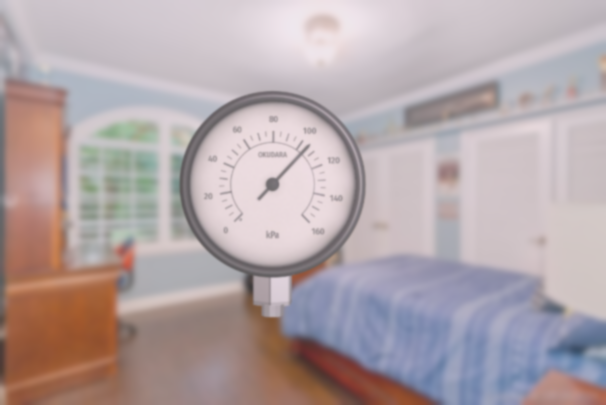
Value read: 105 kPa
